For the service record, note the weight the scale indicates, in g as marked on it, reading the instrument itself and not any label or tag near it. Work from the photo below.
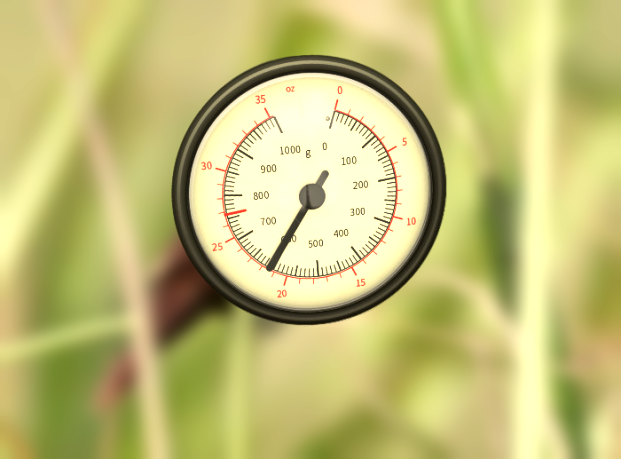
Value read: 610 g
